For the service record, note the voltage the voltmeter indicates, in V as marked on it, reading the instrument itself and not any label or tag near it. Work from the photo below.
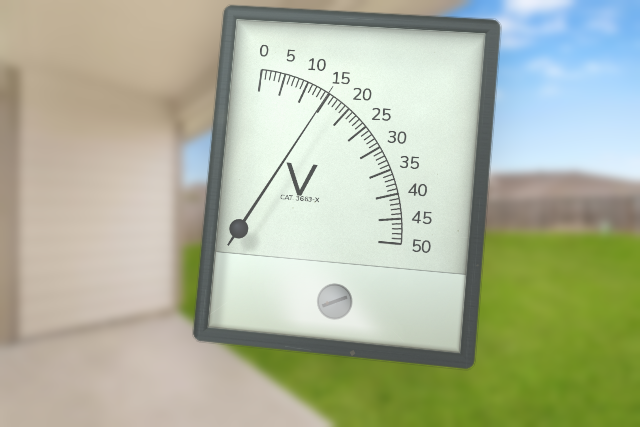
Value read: 15 V
